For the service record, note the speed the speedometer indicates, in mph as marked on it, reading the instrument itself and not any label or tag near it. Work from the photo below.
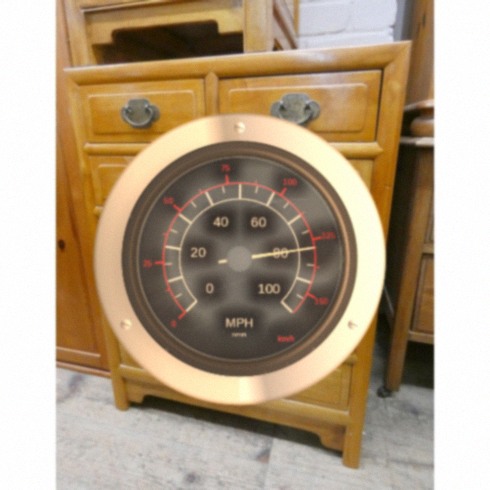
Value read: 80 mph
